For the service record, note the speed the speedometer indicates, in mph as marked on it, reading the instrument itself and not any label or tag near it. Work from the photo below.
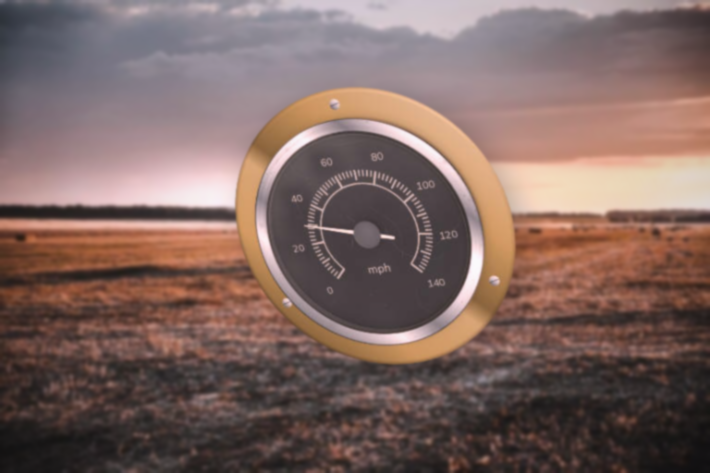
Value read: 30 mph
